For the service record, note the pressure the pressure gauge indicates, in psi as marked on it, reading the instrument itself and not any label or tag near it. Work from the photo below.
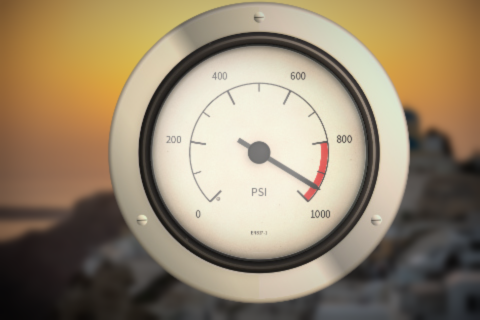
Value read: 950 psi
